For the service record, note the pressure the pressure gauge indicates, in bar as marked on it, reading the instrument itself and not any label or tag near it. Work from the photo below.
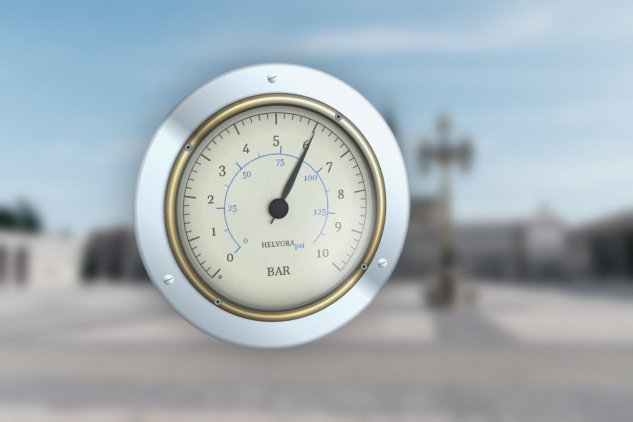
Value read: 6 bar
